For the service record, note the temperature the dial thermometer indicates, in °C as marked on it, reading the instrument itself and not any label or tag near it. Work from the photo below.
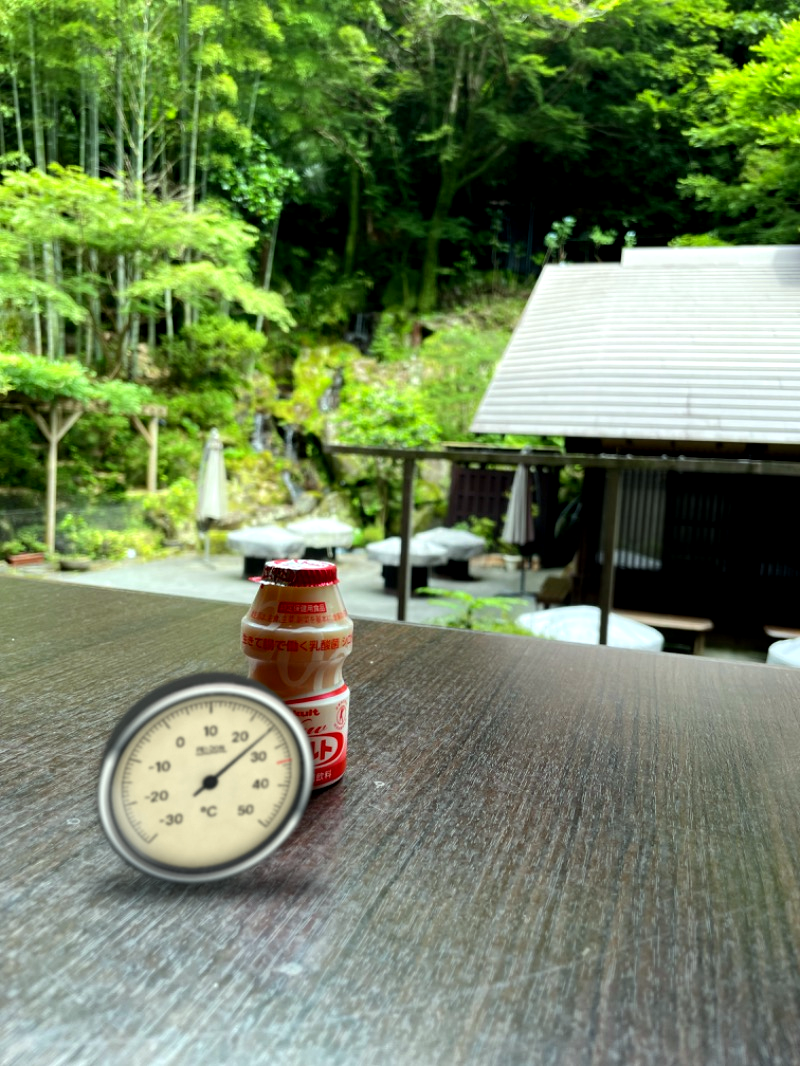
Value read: 25 °C
